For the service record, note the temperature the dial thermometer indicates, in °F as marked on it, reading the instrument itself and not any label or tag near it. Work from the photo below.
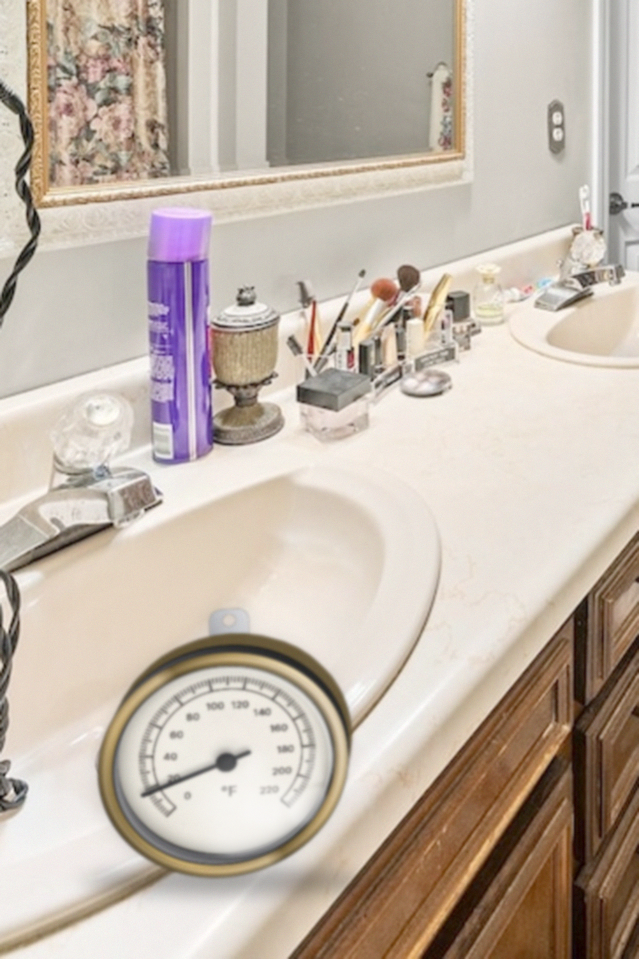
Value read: 20 °F
